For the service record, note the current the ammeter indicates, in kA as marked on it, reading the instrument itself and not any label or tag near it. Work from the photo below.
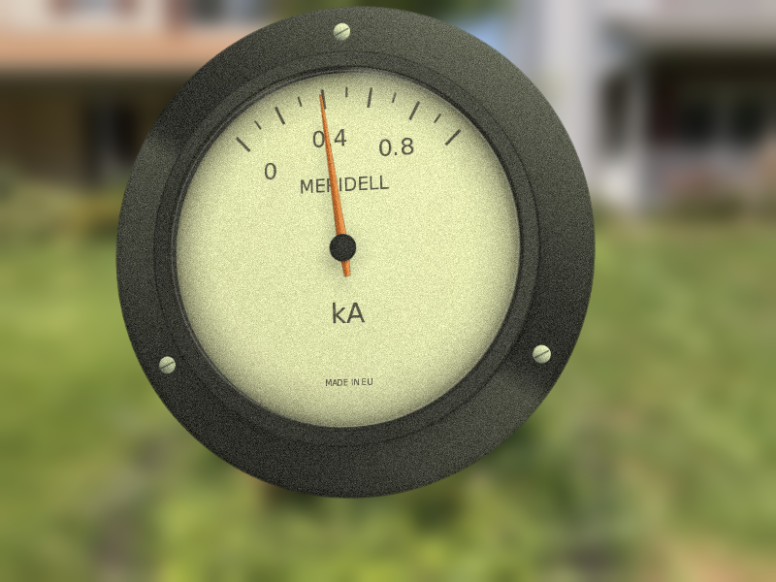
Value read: 0.4 kA
